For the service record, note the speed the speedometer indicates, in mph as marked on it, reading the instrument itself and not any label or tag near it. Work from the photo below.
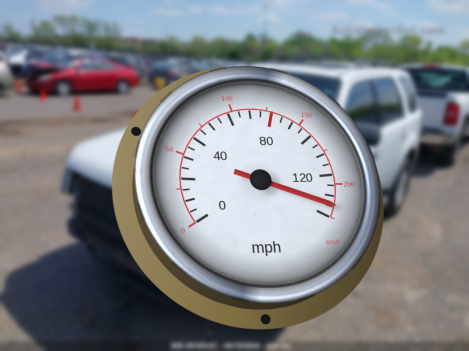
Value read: 135 mph
